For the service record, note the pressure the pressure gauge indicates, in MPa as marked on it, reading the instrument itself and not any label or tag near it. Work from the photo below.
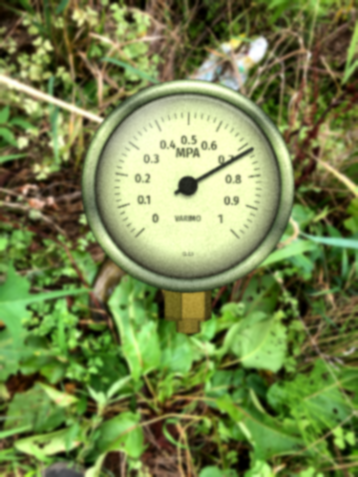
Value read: 0.72 MPa
